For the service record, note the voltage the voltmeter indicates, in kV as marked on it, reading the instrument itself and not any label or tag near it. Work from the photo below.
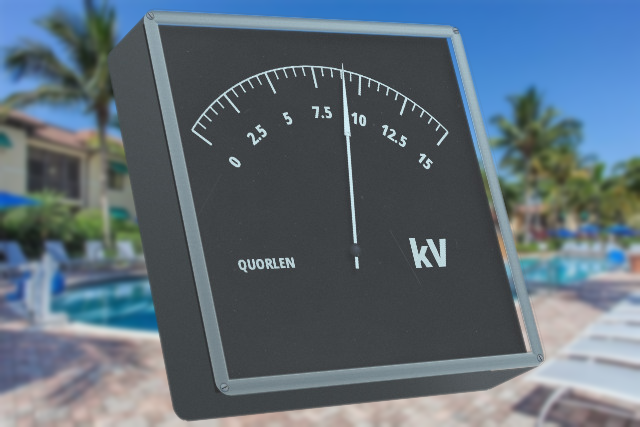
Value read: 9 kV
